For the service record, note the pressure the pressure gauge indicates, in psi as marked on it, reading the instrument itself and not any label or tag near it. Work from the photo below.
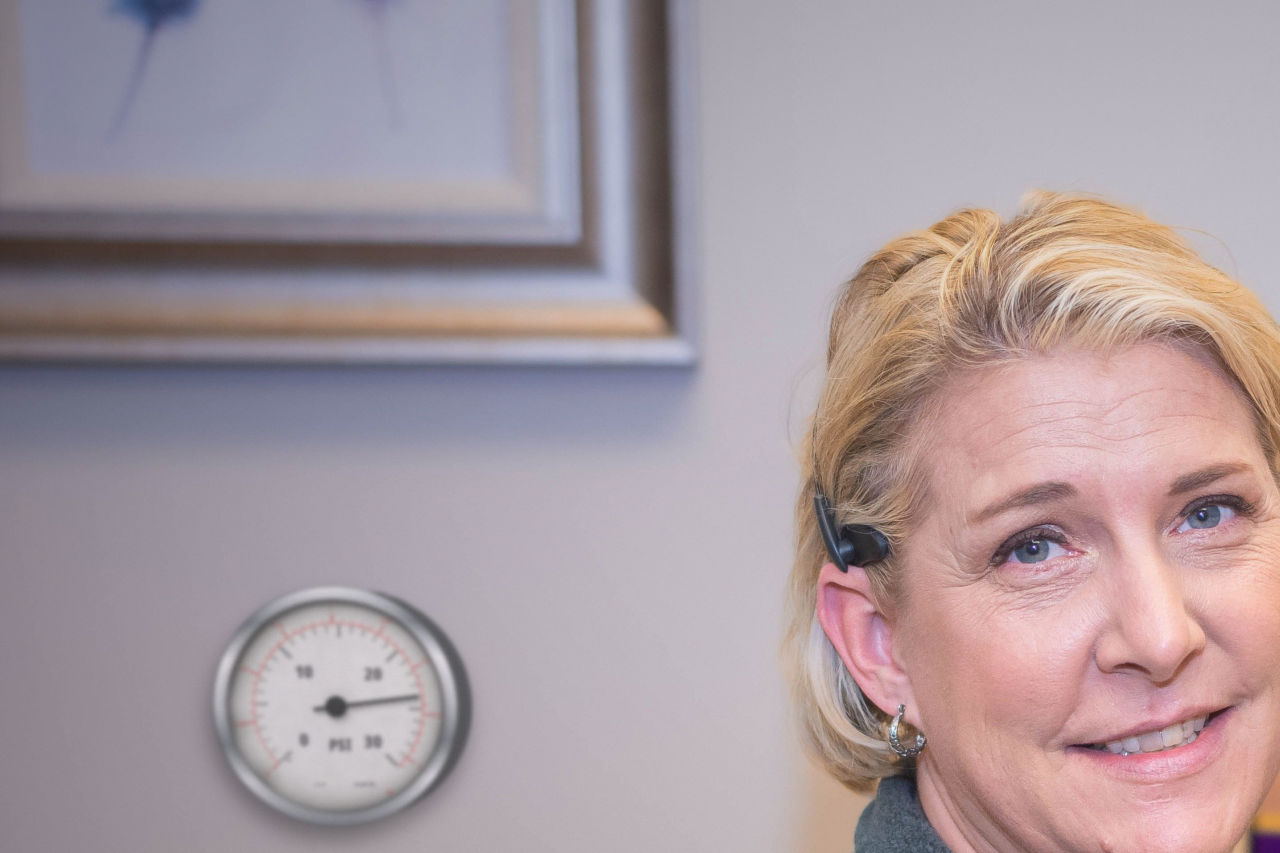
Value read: 24 psi
